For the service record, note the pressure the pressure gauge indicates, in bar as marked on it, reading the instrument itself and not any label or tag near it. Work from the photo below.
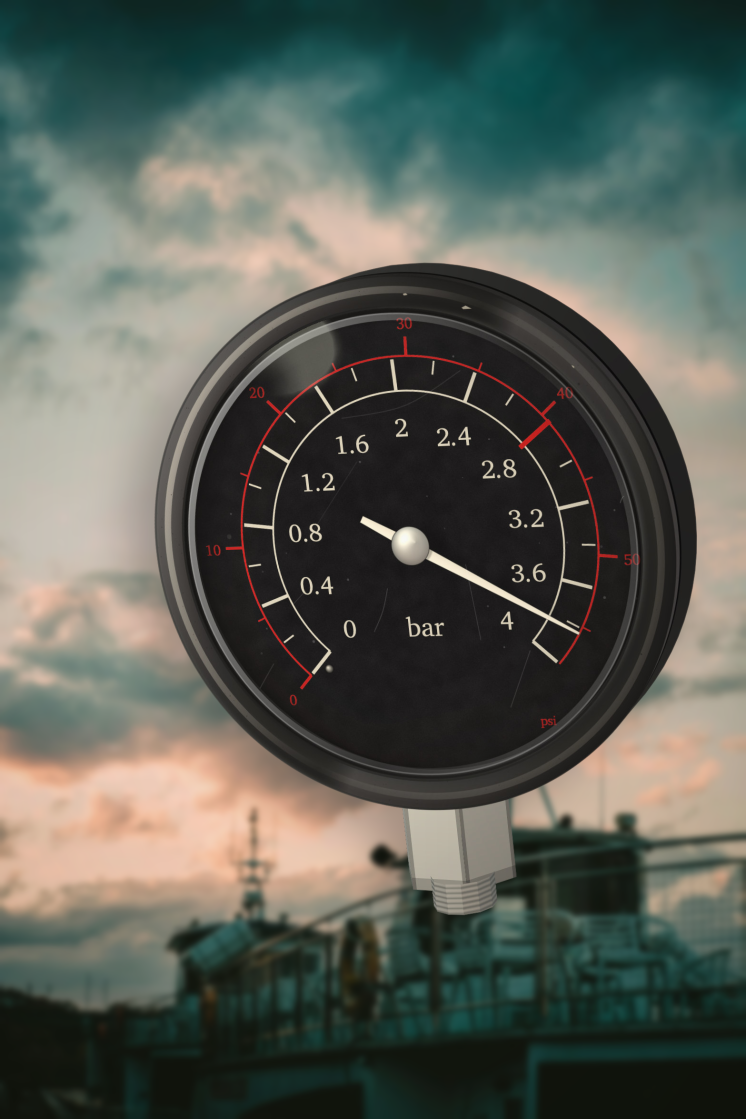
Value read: 3.8 bar
